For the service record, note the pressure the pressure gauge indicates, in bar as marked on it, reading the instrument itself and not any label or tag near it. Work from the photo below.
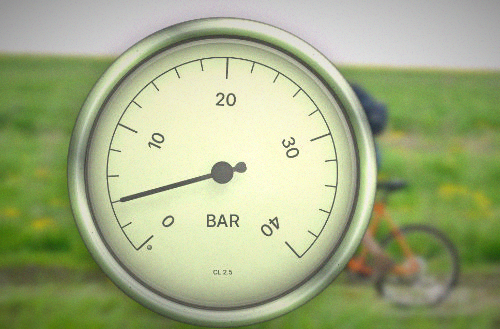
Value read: 4 bar
